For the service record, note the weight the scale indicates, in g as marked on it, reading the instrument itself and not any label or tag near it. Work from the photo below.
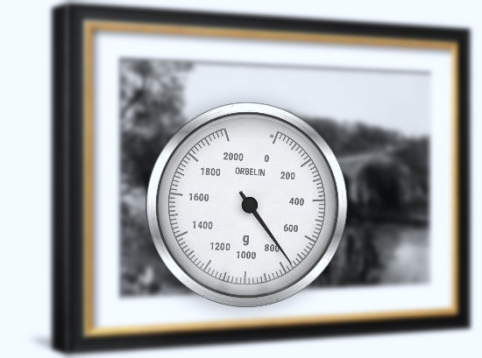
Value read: 760 g
